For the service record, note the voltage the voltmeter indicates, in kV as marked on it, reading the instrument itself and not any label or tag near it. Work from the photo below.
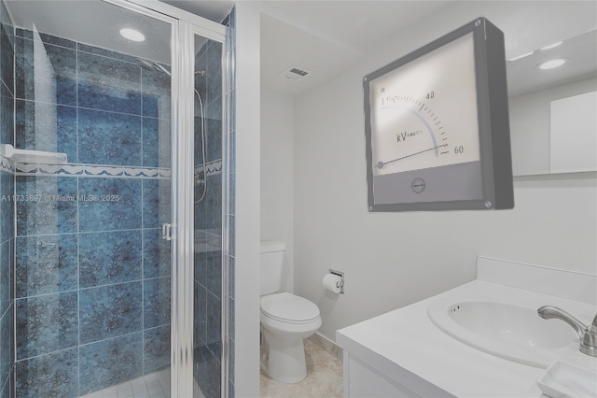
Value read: 58 kV
